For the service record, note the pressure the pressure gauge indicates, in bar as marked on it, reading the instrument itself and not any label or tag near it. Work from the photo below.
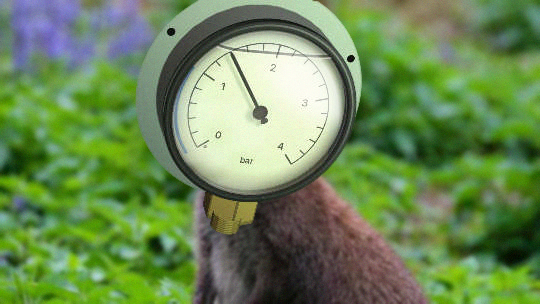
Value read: 1.4 bar
